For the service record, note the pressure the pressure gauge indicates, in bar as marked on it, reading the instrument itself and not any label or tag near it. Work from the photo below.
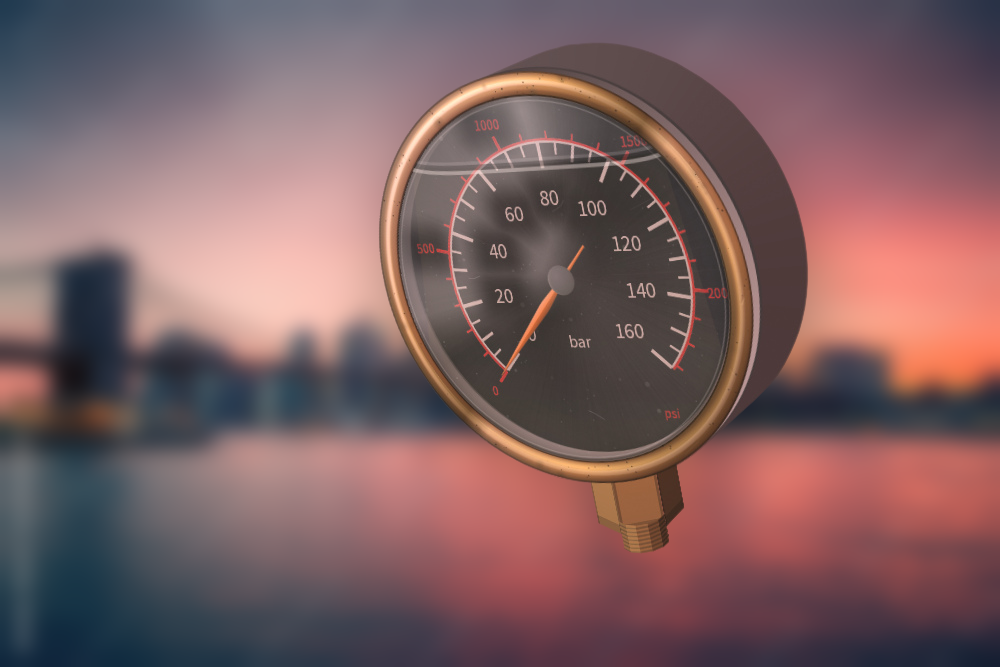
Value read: 0 bar
